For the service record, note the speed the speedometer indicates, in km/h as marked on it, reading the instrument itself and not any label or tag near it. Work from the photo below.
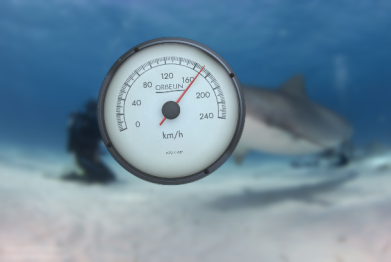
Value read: 170 km/h
